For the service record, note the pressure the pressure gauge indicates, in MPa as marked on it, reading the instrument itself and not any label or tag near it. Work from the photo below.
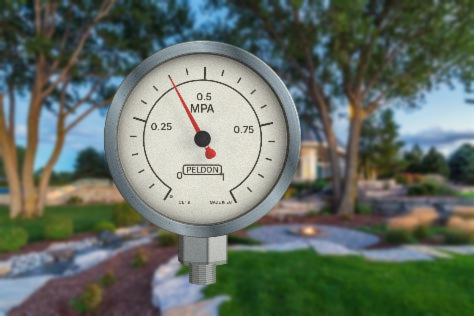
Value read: 0.4 MPa
